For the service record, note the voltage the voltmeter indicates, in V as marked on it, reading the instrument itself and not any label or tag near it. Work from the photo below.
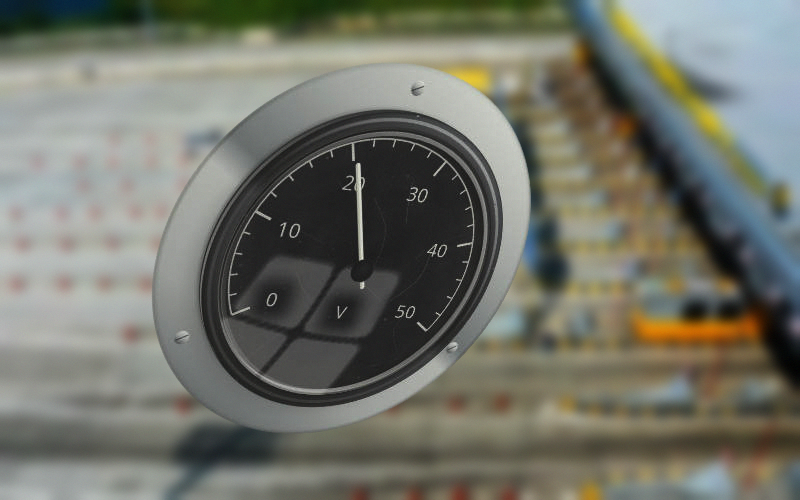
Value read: 20 V
